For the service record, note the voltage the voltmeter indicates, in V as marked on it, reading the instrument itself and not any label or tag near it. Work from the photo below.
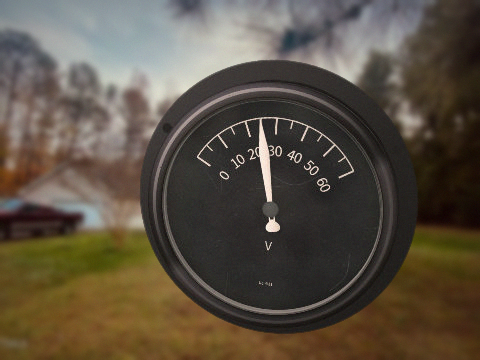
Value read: 25 V
